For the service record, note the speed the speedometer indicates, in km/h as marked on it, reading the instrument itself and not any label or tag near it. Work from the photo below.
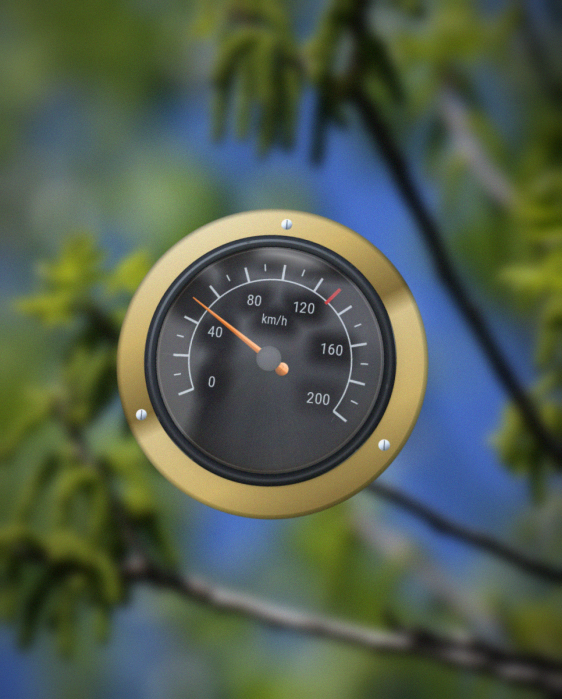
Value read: 50 km/h
